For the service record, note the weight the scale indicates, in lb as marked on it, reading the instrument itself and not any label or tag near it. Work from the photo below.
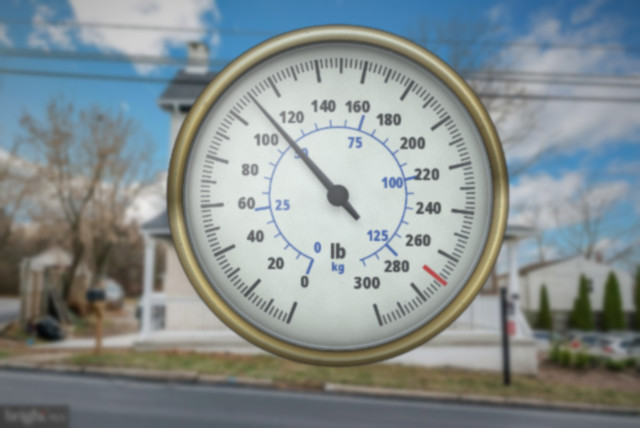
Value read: 110 lb
